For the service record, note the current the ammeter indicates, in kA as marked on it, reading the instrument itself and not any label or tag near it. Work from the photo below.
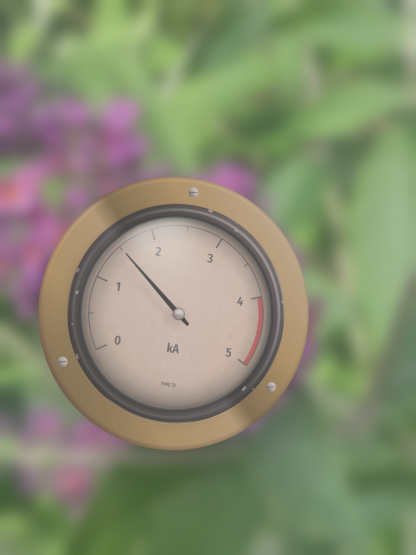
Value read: 1.5 kA
